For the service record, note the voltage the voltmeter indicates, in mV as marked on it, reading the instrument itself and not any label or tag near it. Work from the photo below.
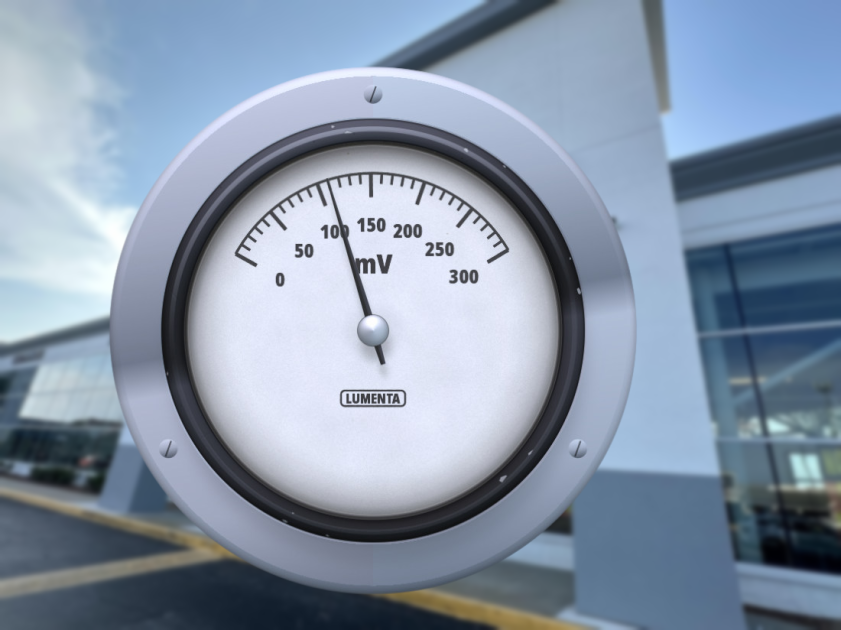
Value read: 110 mV
